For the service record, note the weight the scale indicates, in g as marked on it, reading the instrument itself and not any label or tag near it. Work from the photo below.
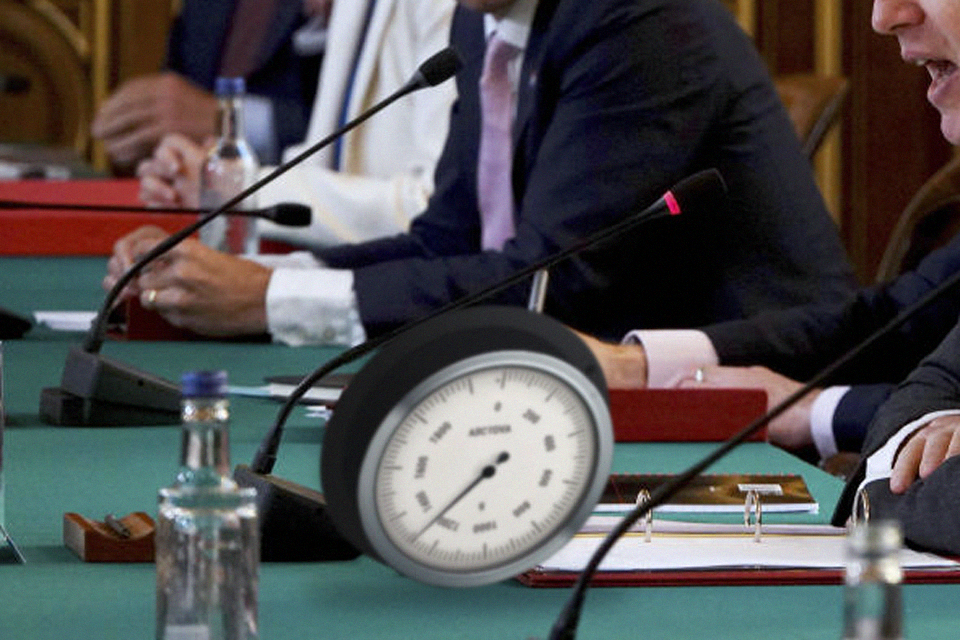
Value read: 1300 g
